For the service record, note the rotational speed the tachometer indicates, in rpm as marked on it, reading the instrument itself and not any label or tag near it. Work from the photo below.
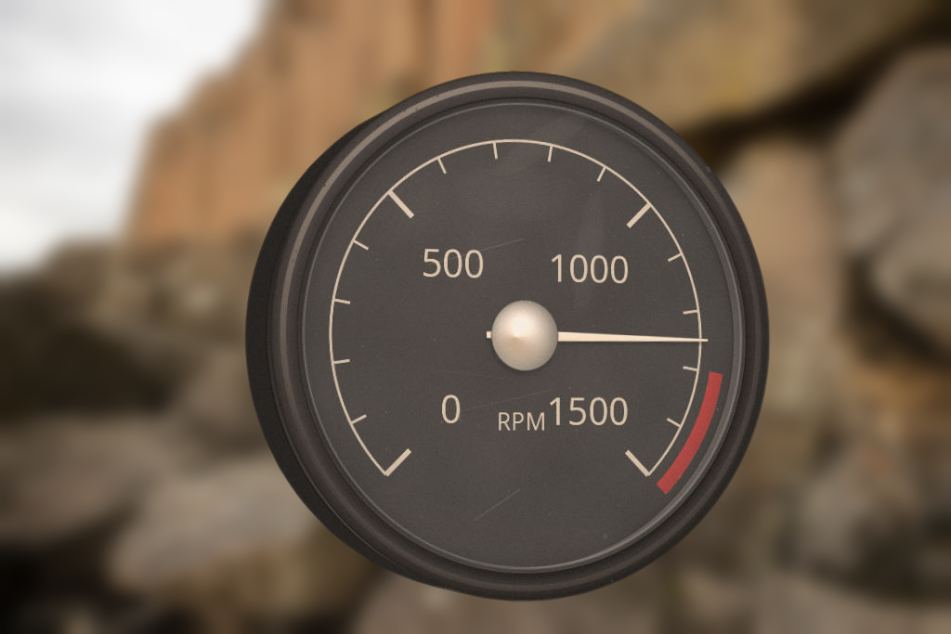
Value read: 1250 rpm
